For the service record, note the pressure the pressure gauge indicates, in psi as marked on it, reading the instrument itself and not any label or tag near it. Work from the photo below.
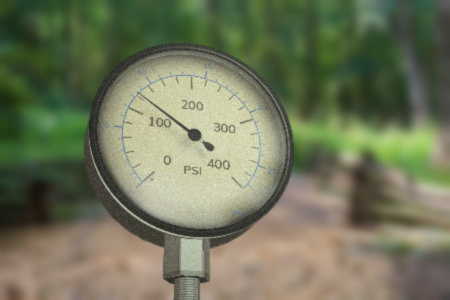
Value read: 120 psi
